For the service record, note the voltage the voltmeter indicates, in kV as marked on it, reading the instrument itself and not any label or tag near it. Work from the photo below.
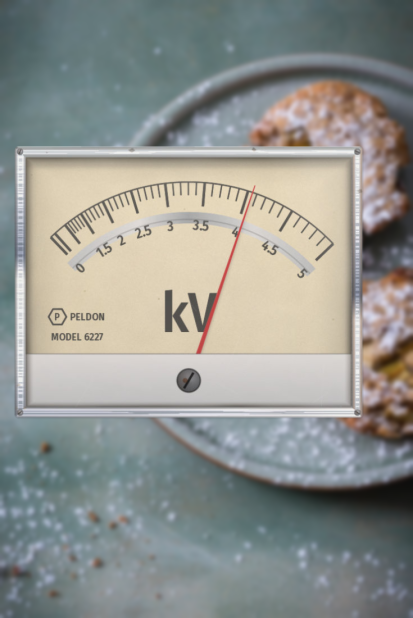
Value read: 4.05 kV
